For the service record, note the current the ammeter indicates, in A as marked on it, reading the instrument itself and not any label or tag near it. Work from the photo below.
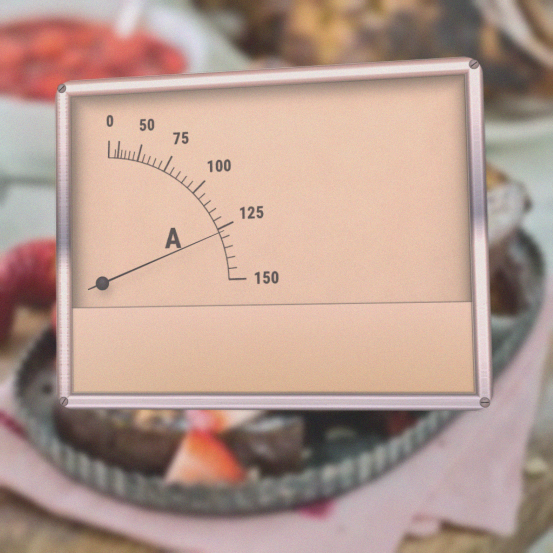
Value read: 127.5 A
